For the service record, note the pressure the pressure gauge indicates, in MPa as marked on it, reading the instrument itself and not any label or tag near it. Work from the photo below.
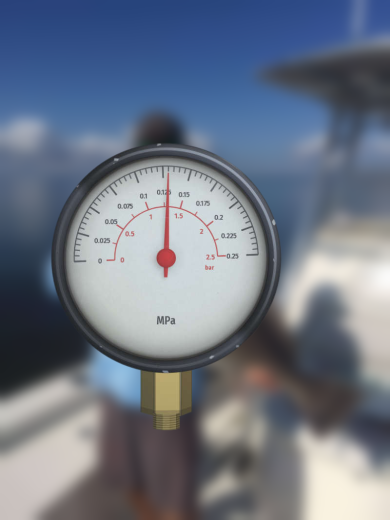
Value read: 0.13 MPa
